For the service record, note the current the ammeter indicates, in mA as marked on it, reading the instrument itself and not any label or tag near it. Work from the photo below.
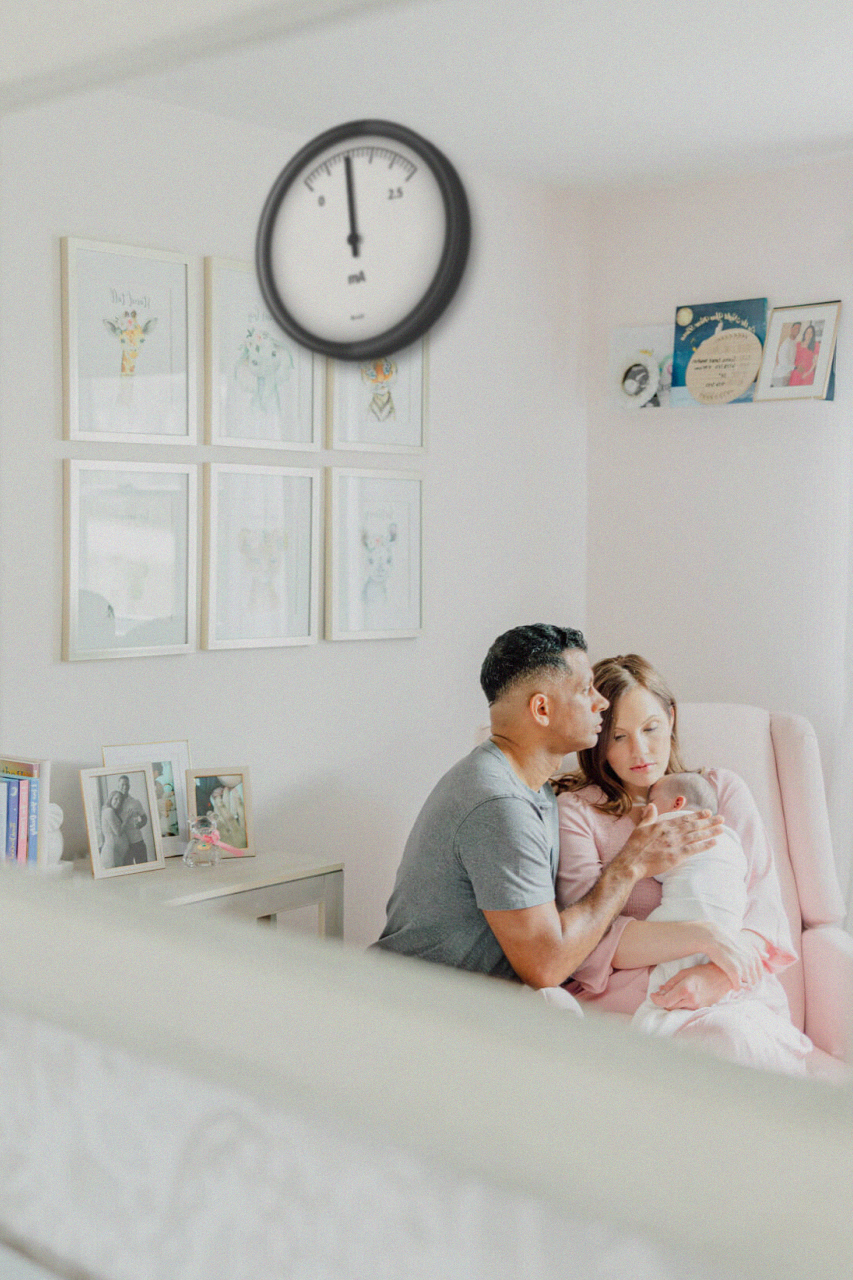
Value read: 1 mA
